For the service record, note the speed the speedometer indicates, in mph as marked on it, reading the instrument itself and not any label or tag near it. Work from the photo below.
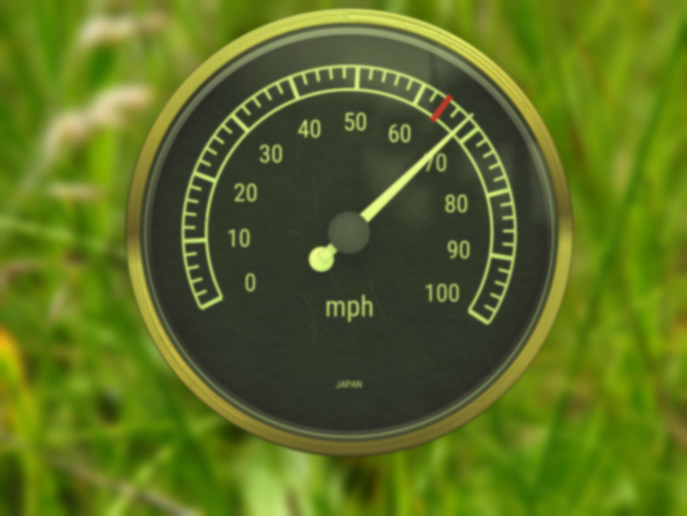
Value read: 68 mph
